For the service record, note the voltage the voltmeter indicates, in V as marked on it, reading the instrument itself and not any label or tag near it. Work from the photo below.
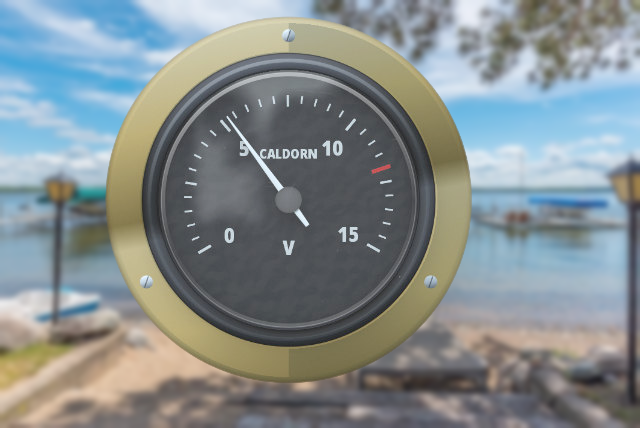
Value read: 5.25 V
